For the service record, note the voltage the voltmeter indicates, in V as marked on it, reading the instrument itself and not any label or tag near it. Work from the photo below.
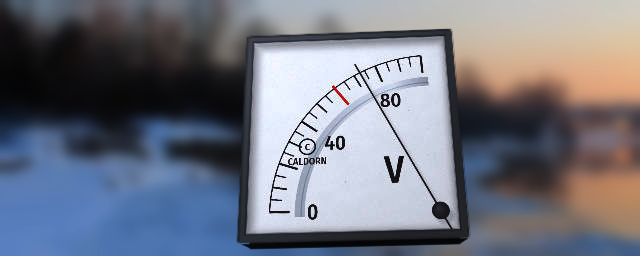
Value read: 72.5 V
